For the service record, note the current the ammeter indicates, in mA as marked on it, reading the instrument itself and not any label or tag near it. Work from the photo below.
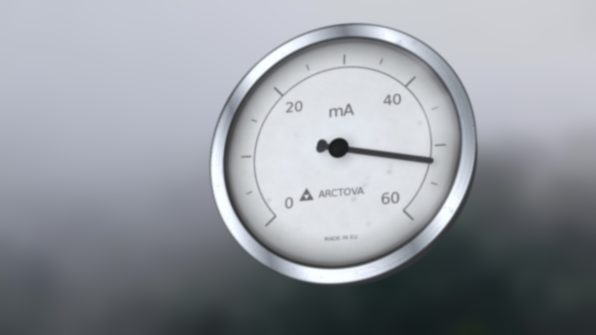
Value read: 52.5 mA
